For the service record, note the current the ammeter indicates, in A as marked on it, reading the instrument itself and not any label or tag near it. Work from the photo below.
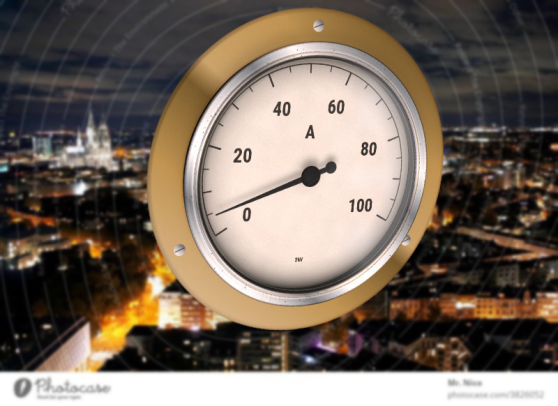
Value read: 5 A
